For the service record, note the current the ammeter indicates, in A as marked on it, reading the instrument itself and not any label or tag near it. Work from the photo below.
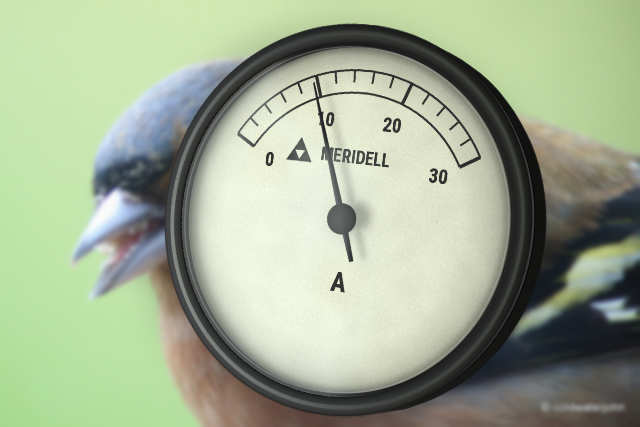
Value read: 10 A
